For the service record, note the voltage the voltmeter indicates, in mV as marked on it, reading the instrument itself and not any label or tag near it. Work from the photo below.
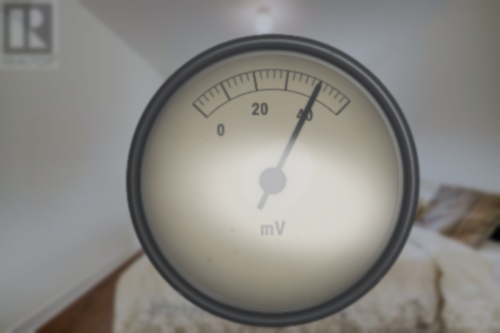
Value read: 40 mV
